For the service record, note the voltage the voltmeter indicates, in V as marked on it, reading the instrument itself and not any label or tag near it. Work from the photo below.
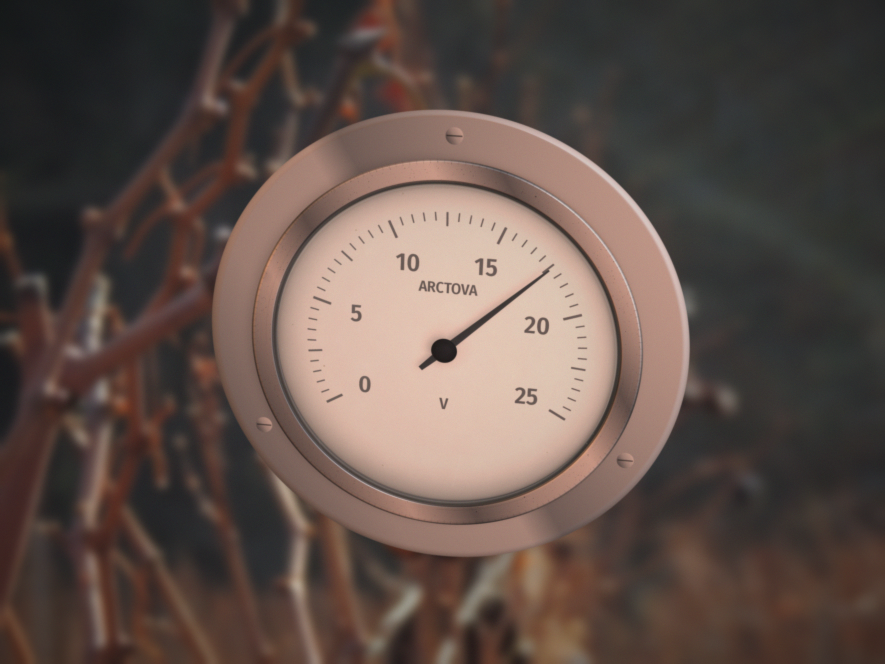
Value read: 17.5 V
